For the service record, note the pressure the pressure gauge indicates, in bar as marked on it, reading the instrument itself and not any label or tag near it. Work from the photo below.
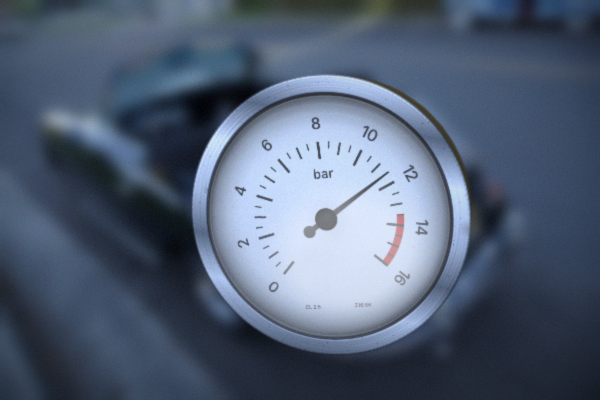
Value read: 11.5 bar
